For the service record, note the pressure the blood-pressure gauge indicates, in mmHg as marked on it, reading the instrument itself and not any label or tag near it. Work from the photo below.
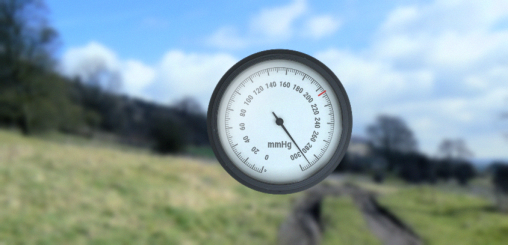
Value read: 290 mmHg
